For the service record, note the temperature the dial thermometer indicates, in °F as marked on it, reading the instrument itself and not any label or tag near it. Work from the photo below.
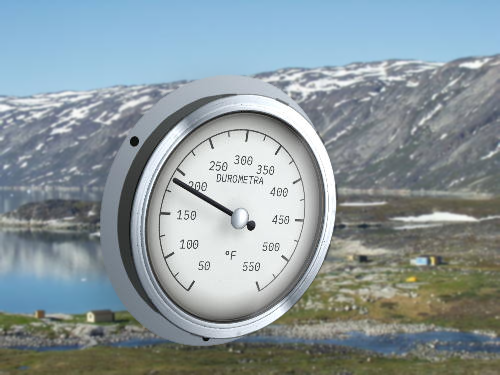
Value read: 187.5 °F
